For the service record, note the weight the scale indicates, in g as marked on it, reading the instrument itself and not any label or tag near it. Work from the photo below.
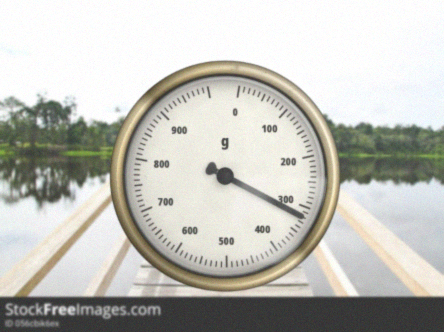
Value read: 320 g
